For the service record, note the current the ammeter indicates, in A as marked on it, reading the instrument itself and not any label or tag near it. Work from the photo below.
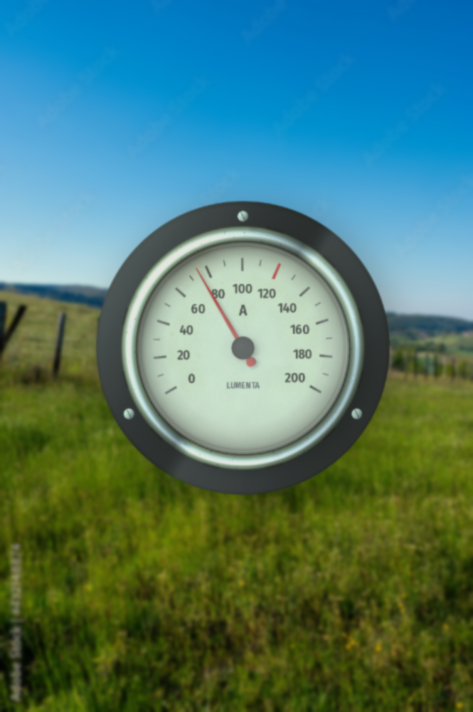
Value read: 75 A
